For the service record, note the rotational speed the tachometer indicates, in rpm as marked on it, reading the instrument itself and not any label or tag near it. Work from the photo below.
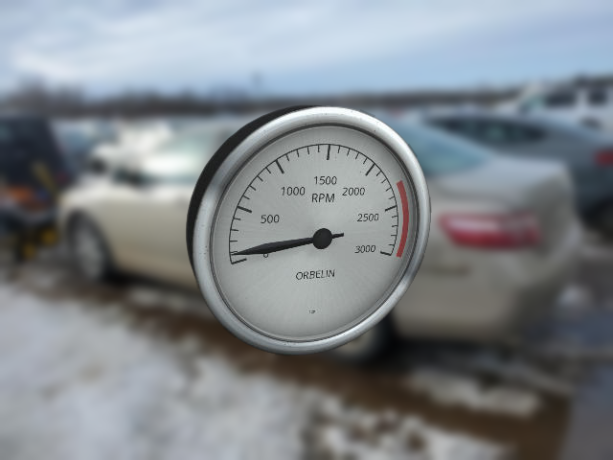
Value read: 100 rpm
